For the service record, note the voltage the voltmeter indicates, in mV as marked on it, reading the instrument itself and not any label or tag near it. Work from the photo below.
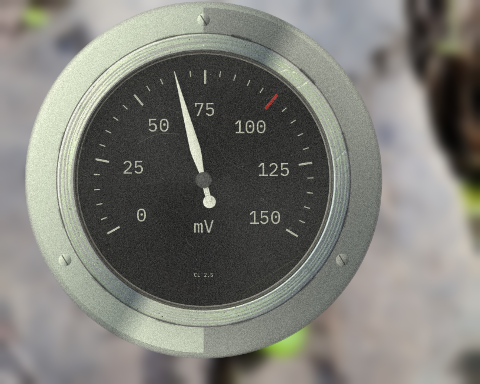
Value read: 65 mV
